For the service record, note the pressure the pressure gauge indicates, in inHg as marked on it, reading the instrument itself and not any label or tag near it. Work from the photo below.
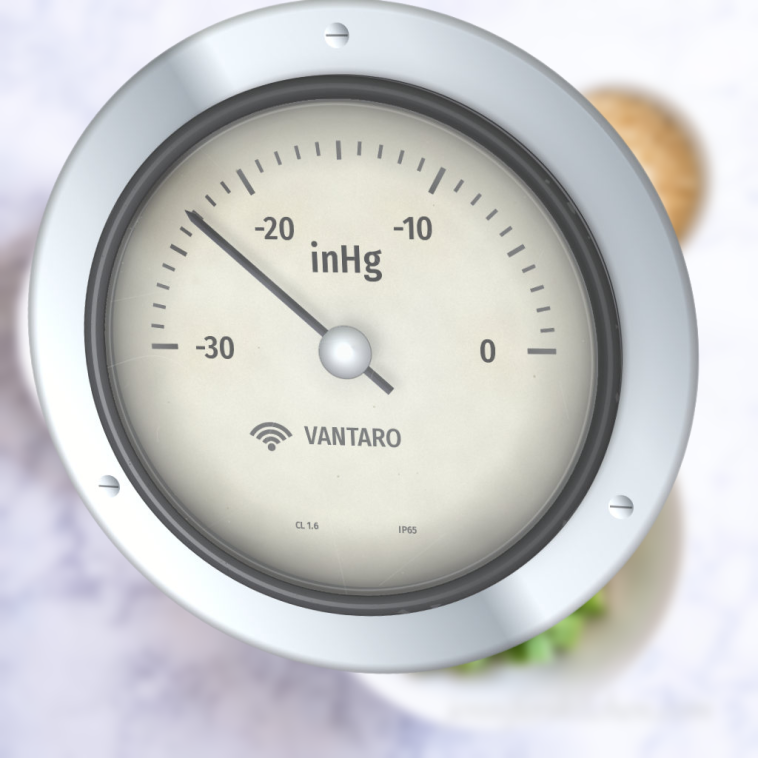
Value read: -23 inHg
